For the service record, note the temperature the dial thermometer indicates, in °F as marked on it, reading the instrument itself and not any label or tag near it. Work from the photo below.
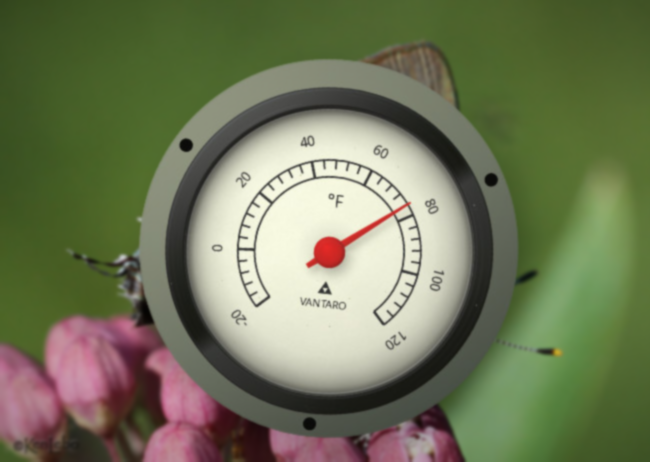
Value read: 76 °F
